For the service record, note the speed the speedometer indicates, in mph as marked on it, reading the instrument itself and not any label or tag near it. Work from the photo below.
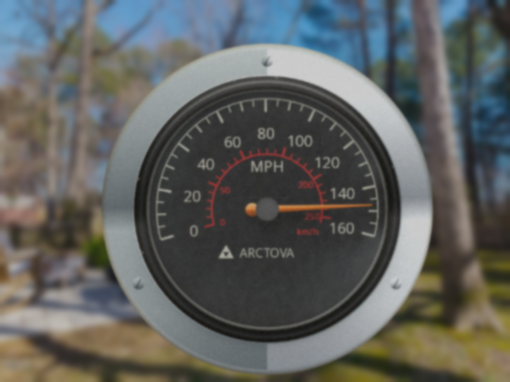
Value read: 147.5 mph
